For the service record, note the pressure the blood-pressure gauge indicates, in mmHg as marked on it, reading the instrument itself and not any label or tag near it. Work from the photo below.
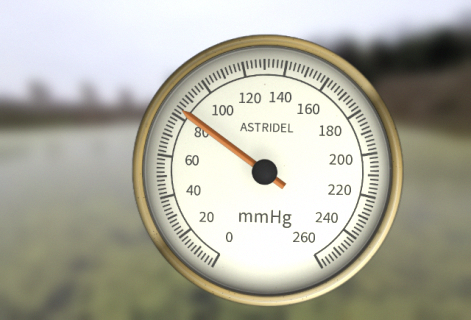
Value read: 84 mmHg
